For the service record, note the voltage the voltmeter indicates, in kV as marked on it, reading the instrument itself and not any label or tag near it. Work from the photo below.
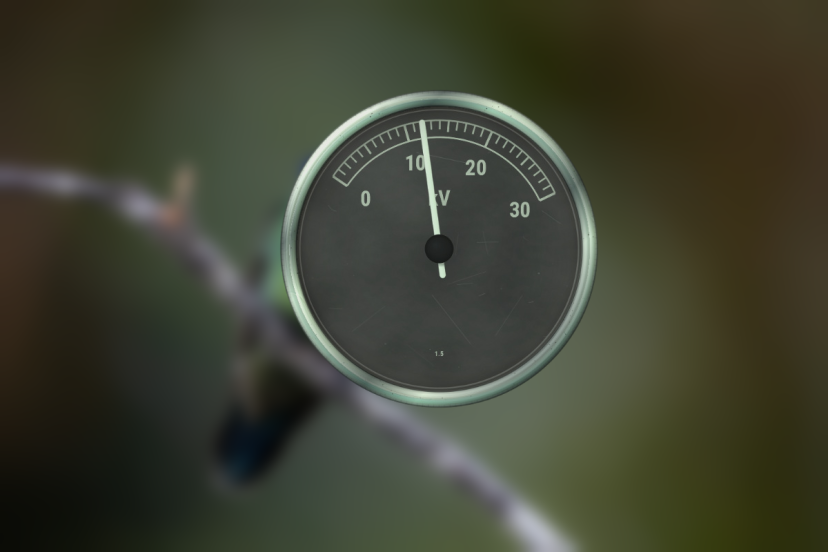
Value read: 12 kV
